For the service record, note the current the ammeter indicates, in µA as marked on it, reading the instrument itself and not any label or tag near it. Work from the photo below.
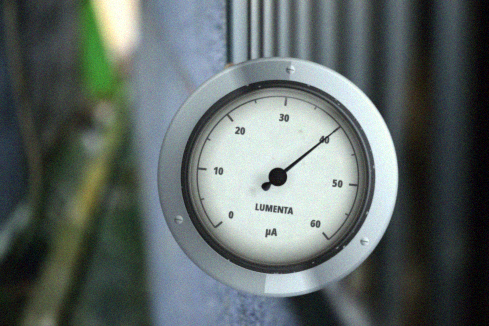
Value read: 40 µA
